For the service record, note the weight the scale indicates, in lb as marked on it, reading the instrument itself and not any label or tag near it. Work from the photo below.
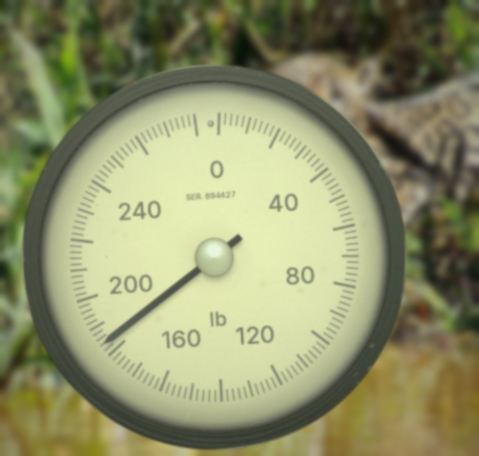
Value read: 184 lb
